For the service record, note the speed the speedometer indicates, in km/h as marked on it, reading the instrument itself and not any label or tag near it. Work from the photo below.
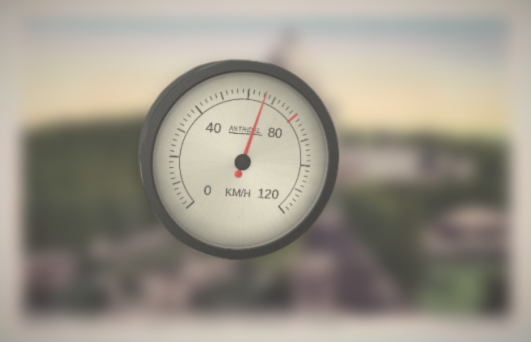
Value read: 66 km/h
